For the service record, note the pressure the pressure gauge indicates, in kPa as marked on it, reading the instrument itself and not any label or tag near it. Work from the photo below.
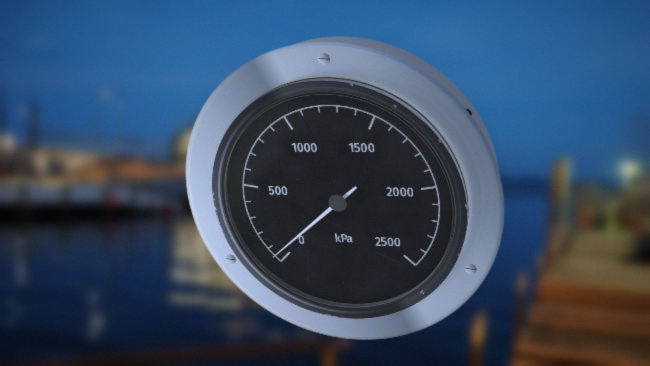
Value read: 50 kPa
